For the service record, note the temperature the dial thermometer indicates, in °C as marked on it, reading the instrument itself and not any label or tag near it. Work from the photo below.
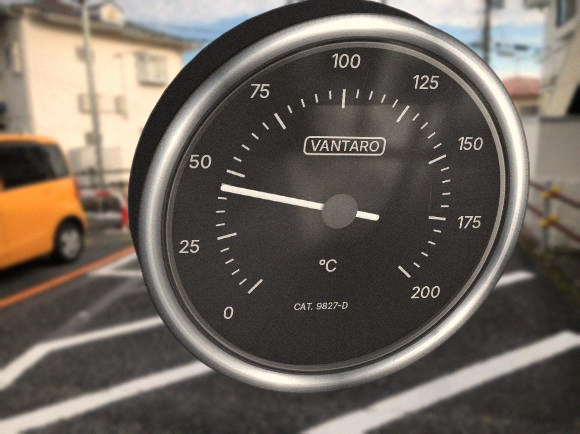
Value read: 45 °C
